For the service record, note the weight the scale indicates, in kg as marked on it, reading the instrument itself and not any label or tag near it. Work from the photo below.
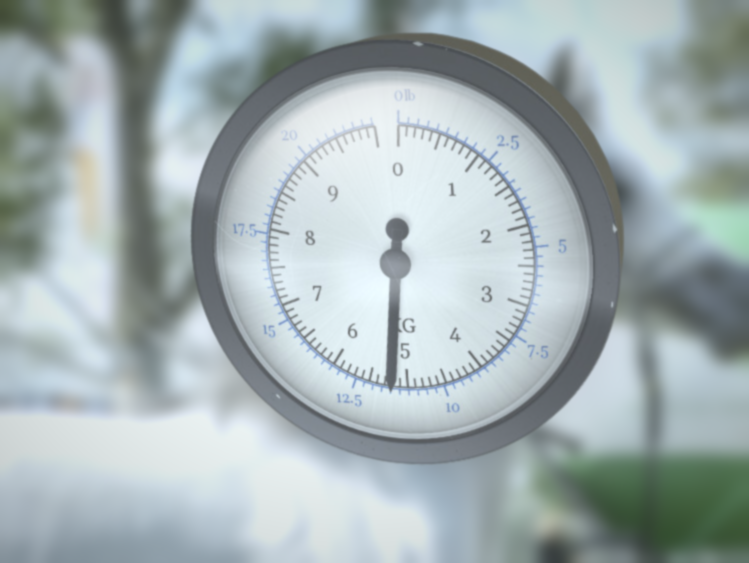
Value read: 5.2 kg
